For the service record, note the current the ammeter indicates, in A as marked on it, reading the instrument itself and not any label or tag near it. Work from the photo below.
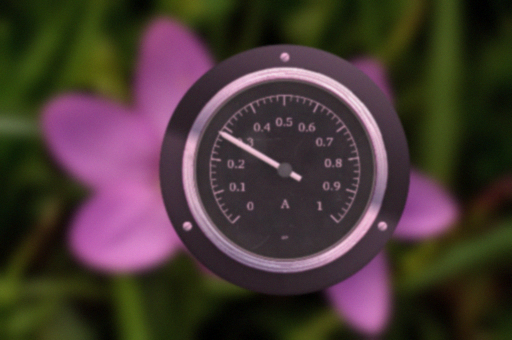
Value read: 0.28 A
